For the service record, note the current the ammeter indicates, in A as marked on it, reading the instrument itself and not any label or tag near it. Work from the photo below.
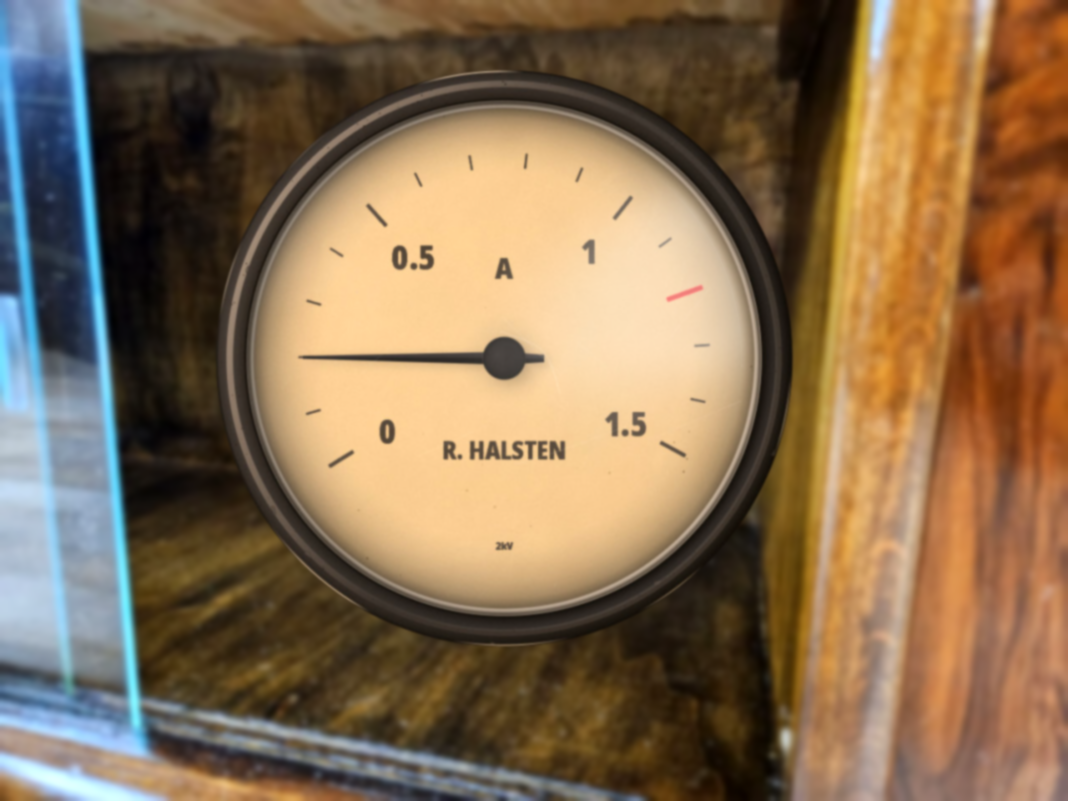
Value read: 0.2 A
